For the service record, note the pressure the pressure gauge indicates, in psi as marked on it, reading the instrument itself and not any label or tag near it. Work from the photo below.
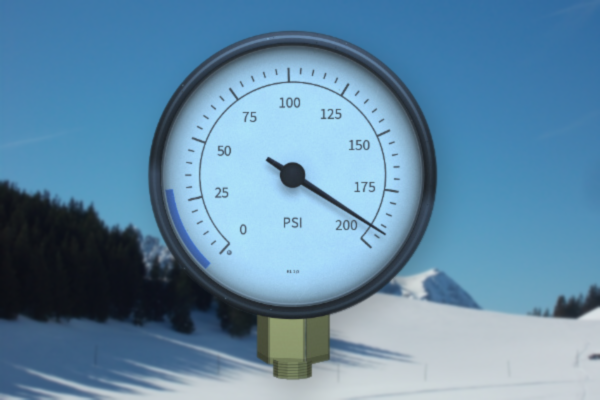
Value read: 192.5 psi
